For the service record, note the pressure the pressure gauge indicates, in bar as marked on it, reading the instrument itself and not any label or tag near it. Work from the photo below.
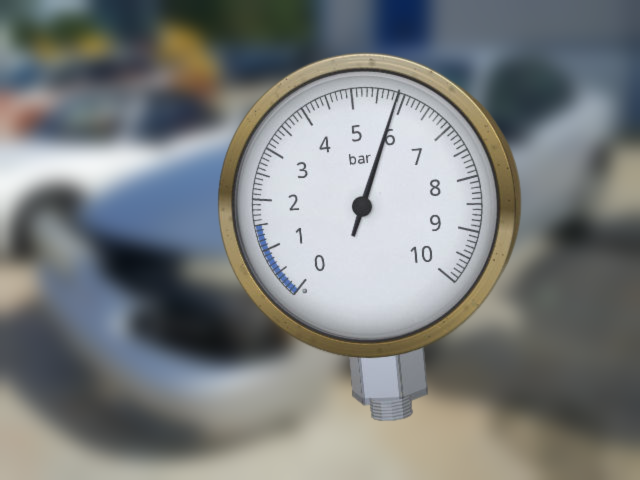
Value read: 5.9 bar
